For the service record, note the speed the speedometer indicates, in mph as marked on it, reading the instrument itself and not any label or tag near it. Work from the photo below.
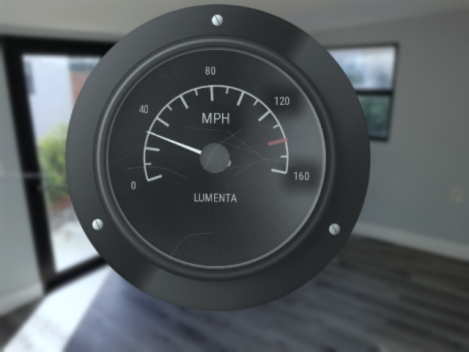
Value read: 30 mph
